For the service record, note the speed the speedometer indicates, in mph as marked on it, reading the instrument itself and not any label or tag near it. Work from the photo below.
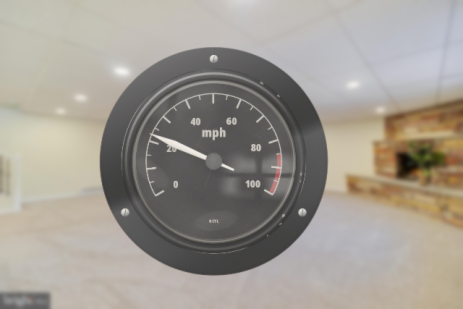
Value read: 22.5 mph
